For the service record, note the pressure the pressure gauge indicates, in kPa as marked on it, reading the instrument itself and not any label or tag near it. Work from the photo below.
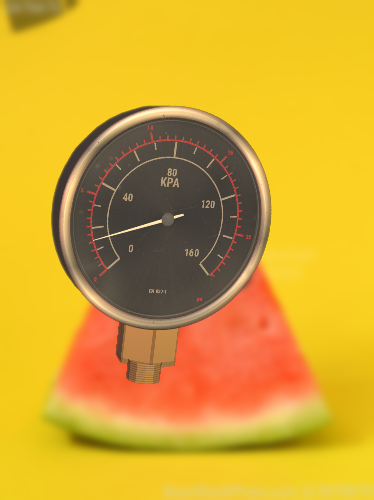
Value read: 15 kPa
